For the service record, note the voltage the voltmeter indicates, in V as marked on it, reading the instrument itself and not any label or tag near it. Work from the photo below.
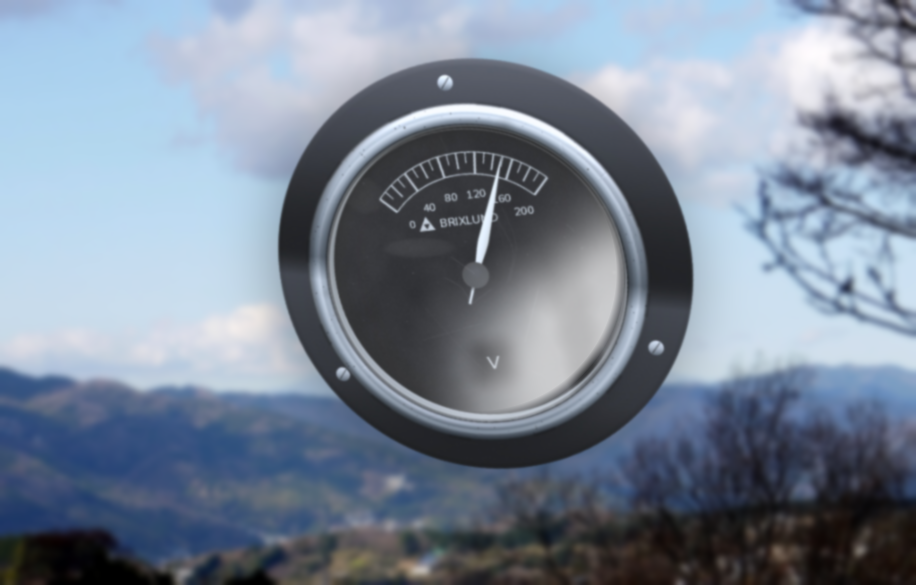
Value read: 150 V
